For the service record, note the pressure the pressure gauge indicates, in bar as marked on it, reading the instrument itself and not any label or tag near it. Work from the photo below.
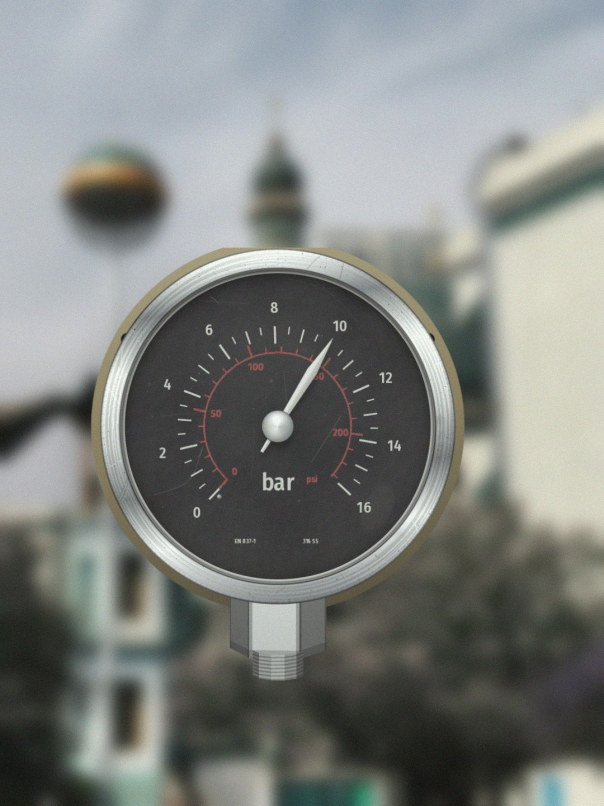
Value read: 10 bar
